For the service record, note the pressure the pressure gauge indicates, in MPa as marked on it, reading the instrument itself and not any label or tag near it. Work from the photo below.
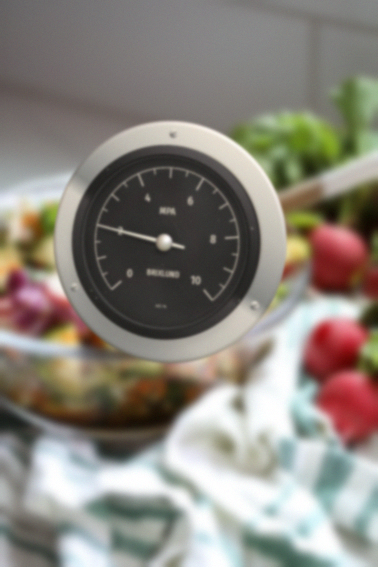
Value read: 2 MPa
